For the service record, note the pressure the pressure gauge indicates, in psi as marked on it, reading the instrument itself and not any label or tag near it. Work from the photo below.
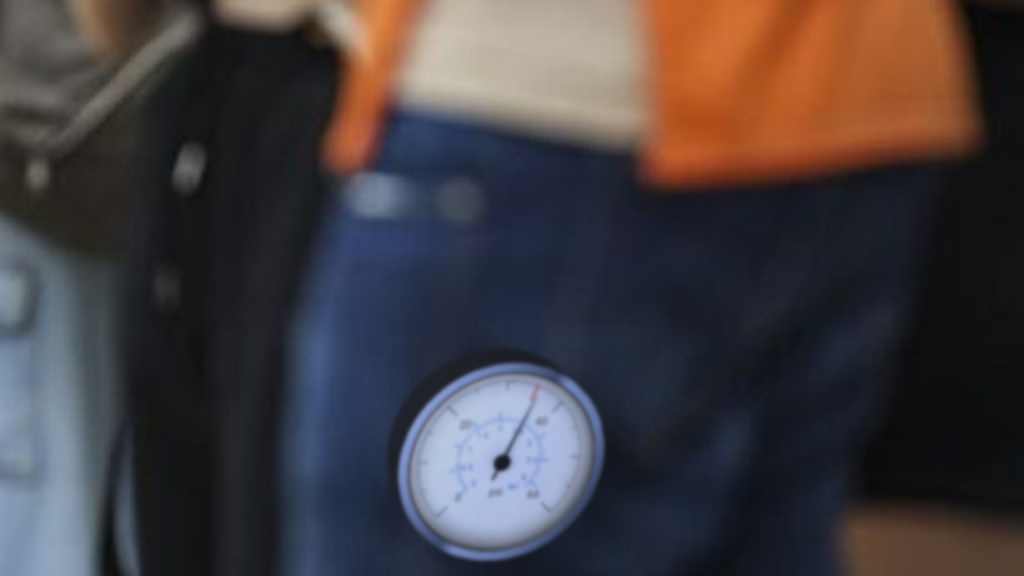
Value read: 35 psi
